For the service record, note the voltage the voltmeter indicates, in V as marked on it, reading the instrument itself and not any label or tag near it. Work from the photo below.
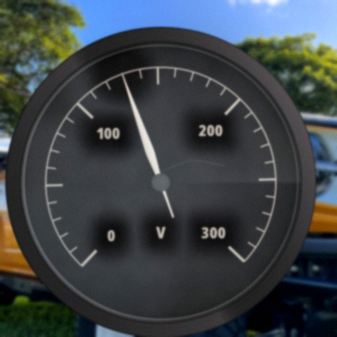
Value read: 130 V
